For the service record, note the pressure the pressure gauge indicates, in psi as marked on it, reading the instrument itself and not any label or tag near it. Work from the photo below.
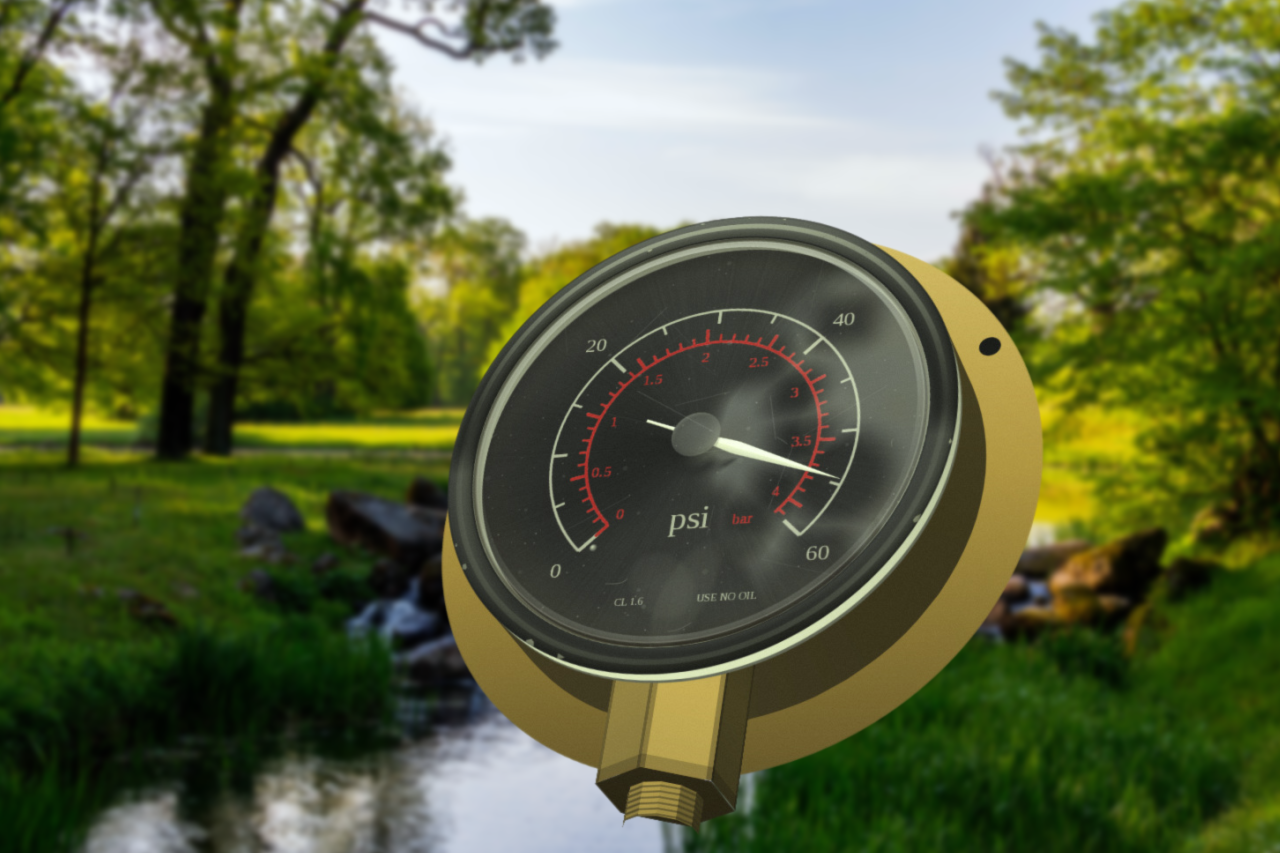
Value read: 55 psi
